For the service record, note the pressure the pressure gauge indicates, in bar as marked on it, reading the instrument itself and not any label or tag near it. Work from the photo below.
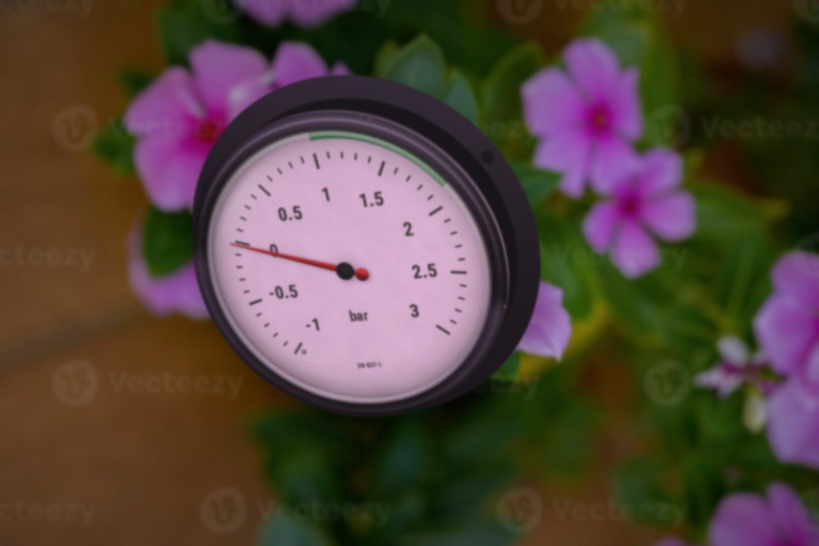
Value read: 0 bar
